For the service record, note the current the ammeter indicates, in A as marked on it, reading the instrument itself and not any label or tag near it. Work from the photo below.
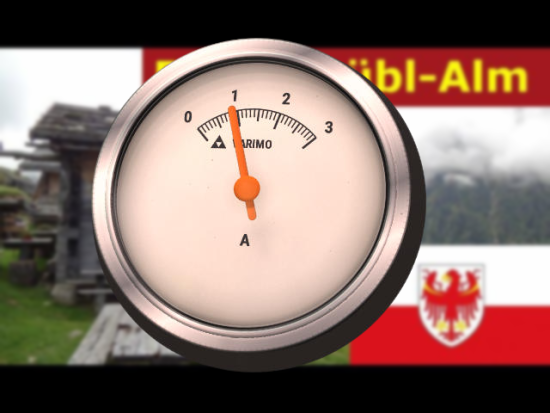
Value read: 0.9 A
